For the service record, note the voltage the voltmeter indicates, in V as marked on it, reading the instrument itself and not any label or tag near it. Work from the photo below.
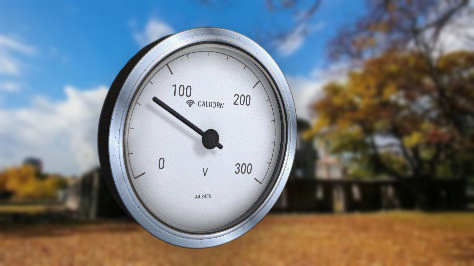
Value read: 70 V
